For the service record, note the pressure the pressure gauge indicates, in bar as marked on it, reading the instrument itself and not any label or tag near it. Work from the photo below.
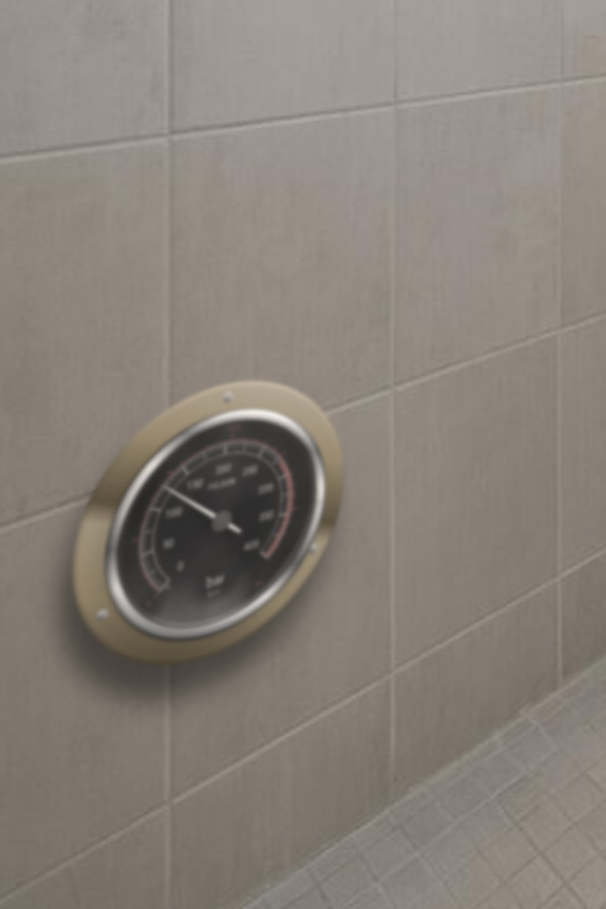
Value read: 125 bar
